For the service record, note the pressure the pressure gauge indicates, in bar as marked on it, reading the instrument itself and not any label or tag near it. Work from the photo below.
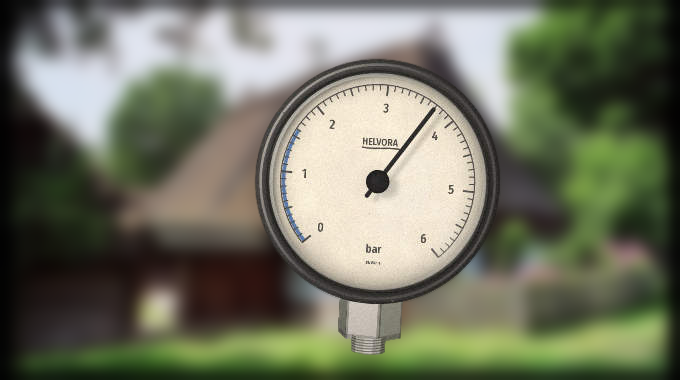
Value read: 3.7 bar
